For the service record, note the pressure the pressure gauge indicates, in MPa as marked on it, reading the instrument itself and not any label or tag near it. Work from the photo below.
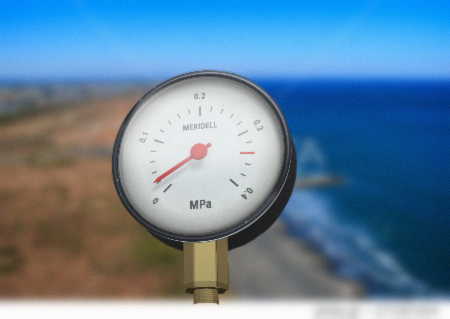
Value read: 0.02 MPa
